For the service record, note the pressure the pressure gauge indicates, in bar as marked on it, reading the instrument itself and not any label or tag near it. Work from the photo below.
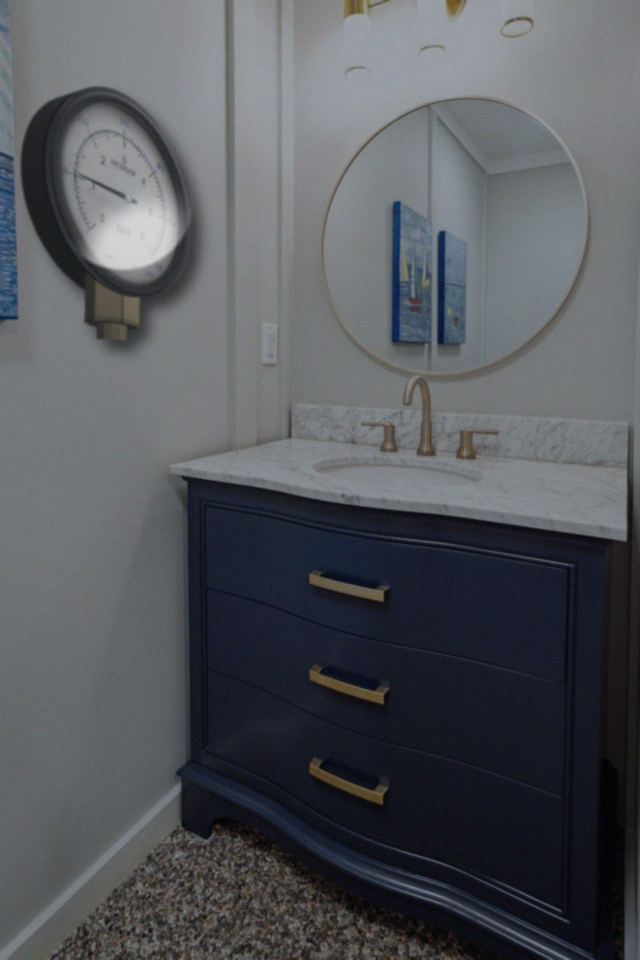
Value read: 1 bar
